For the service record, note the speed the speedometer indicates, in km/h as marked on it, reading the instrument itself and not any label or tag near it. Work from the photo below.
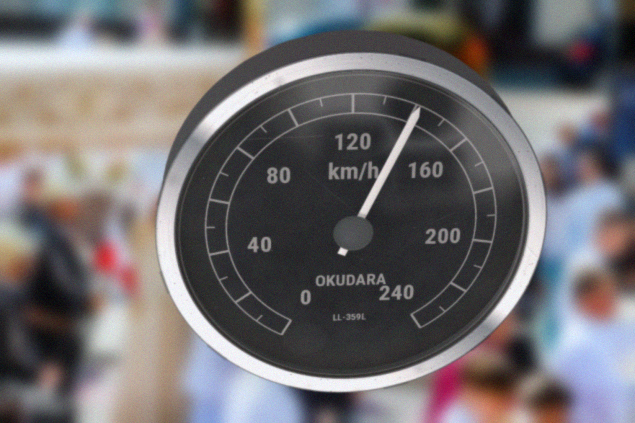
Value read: 140 km/h
